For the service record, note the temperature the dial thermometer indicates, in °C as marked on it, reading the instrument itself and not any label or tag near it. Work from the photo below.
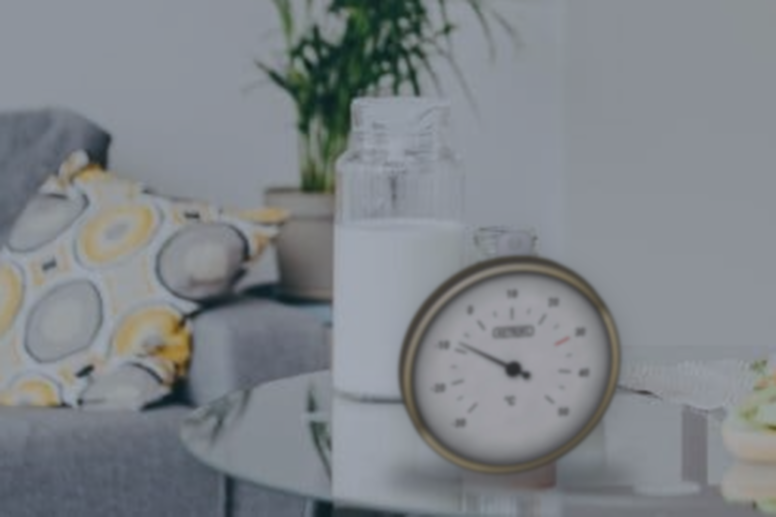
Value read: -7.5 °C
